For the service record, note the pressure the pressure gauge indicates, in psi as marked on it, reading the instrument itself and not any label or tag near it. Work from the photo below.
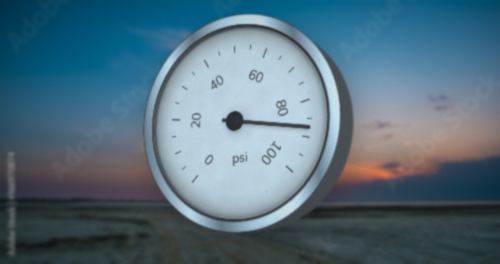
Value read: 87.5 psi
